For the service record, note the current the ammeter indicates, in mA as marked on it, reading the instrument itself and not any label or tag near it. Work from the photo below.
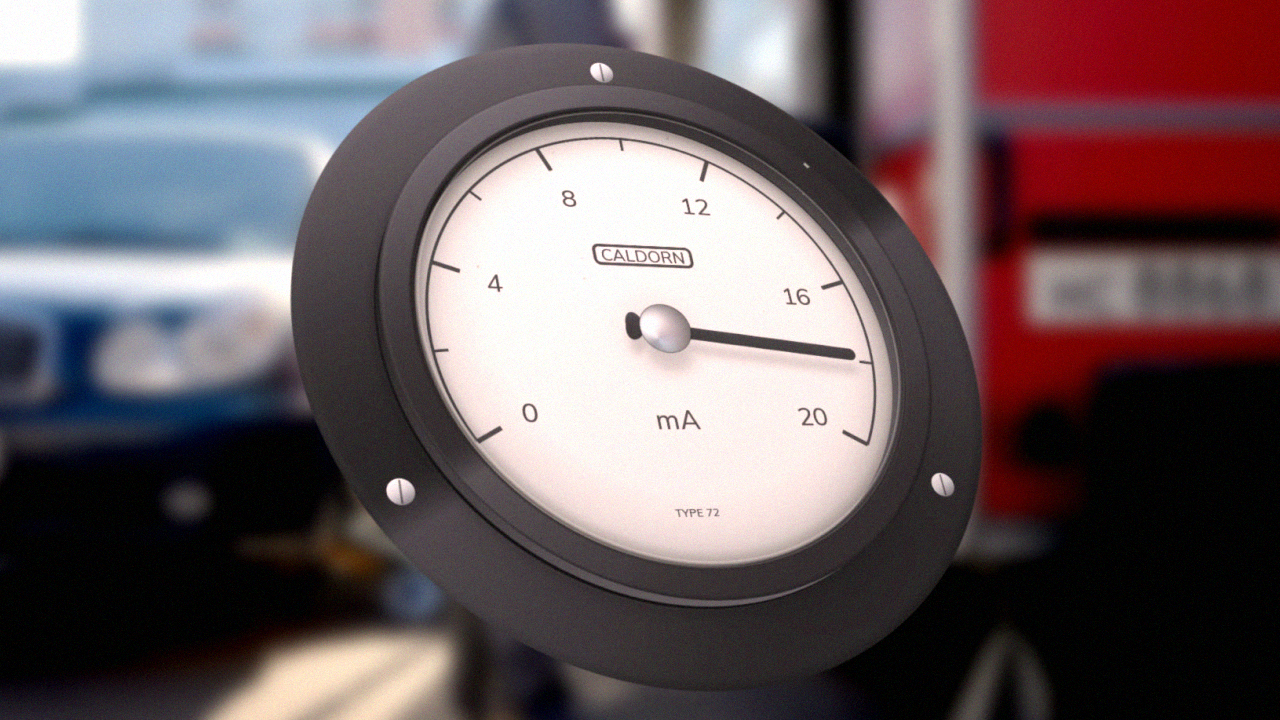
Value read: 18 mA
